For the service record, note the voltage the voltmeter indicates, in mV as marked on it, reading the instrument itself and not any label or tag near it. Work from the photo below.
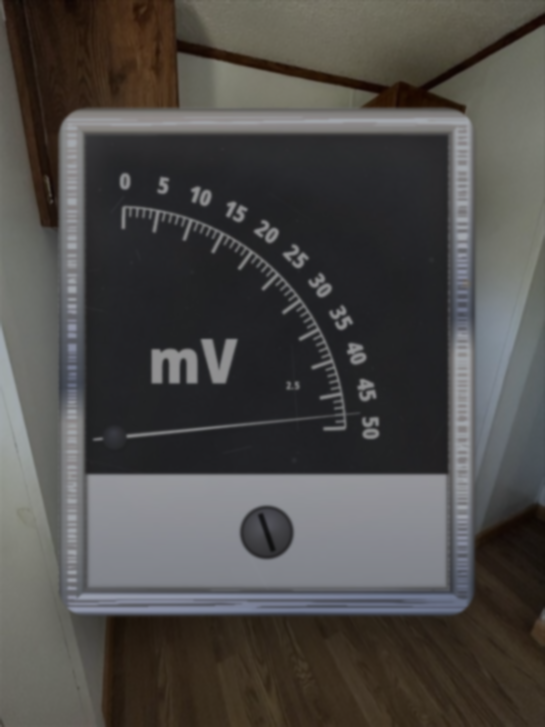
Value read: 48 mV
